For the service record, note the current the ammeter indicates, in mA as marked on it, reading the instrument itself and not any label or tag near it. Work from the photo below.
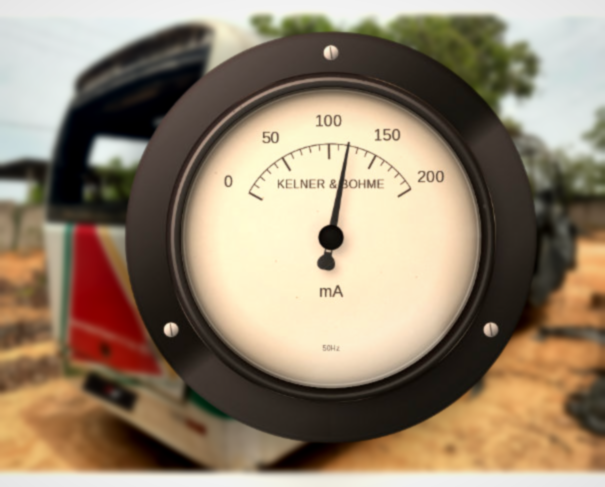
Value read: 120 mA
